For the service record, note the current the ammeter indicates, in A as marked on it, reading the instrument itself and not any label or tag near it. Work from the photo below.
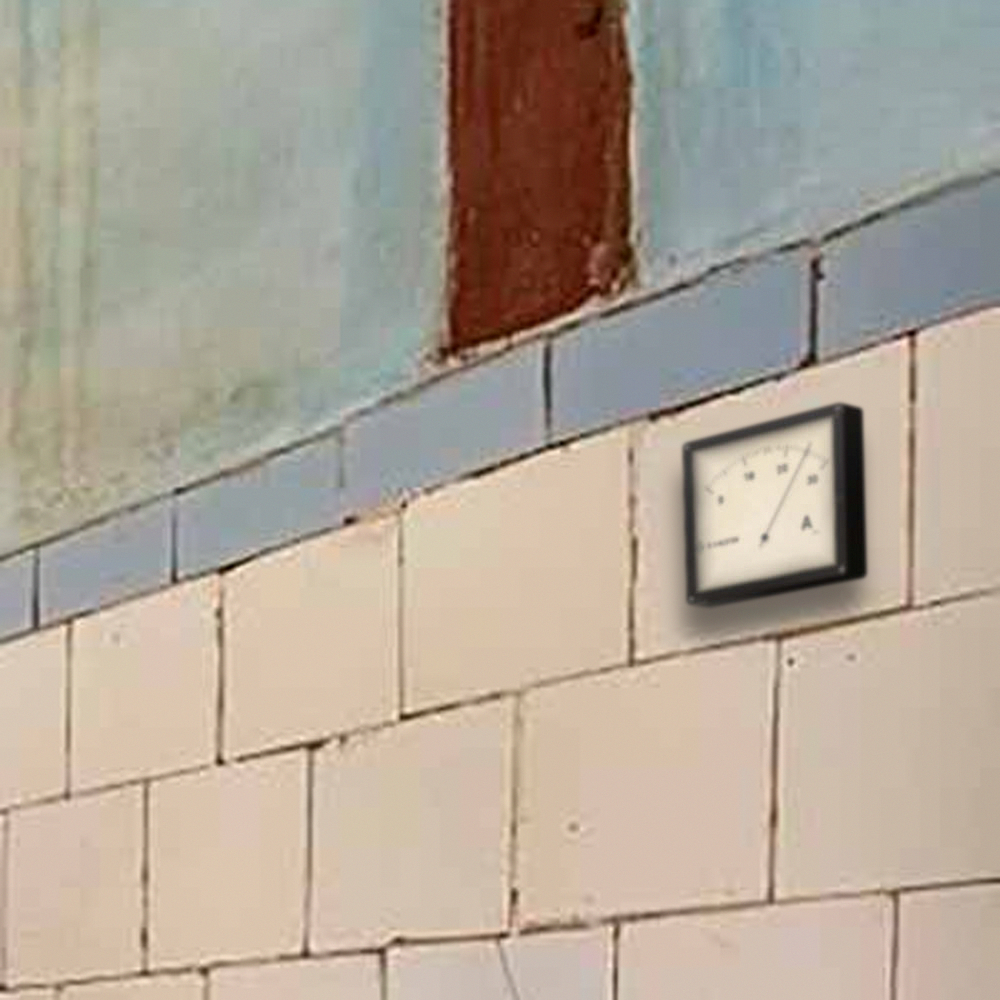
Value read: 25 A
